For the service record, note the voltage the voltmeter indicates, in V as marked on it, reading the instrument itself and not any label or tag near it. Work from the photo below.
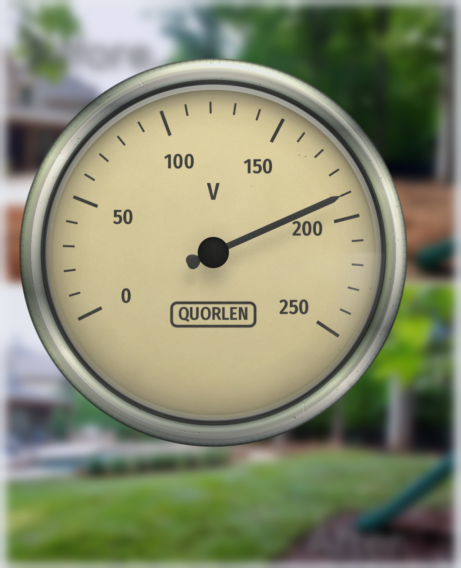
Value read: 190 V
